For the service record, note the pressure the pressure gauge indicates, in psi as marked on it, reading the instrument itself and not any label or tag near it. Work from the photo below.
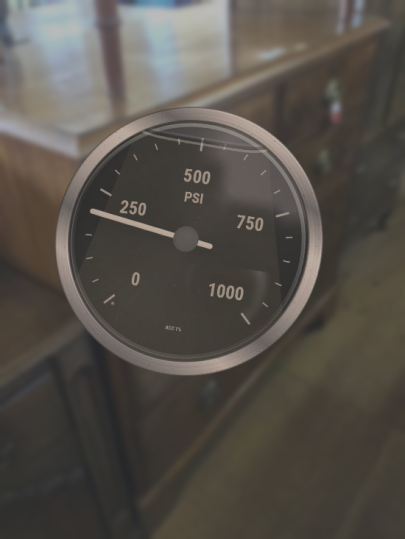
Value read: 200 psi
